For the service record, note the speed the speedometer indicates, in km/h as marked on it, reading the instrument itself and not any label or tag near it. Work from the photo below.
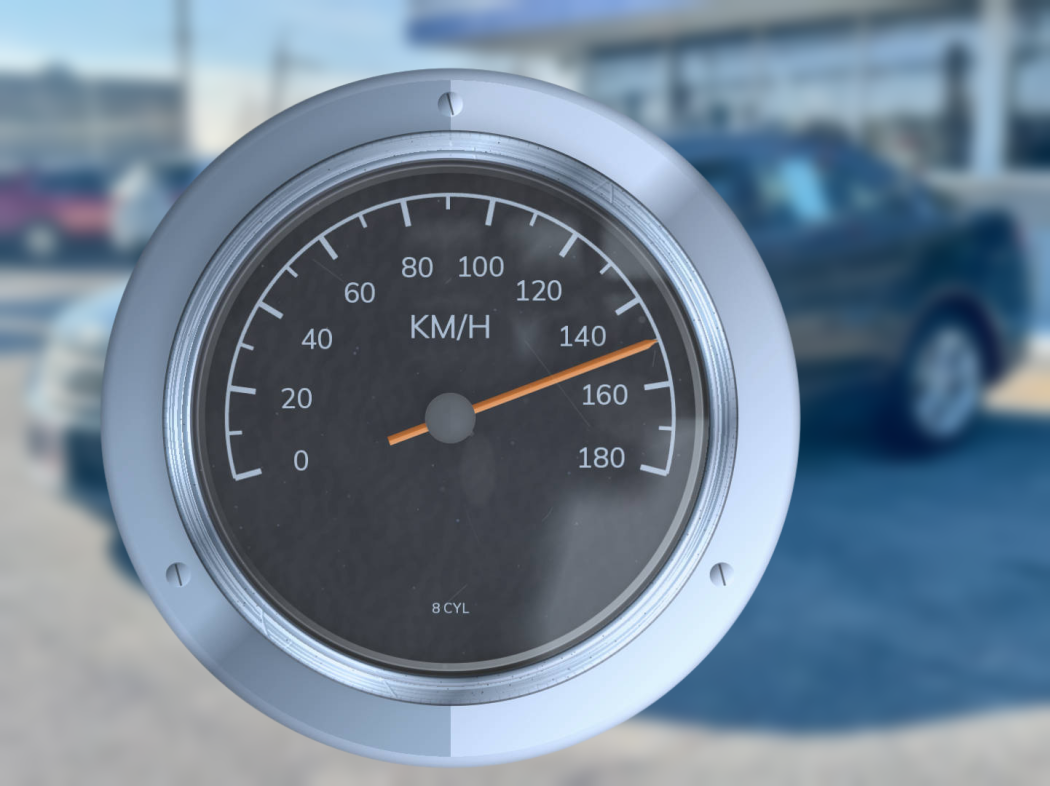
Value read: 150 km/h
